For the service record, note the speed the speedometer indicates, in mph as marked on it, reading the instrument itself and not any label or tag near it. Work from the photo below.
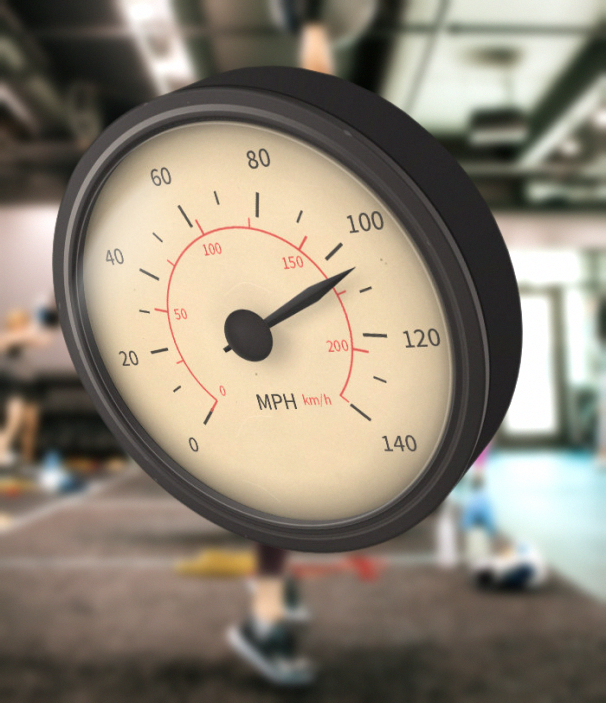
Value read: 105 mph
